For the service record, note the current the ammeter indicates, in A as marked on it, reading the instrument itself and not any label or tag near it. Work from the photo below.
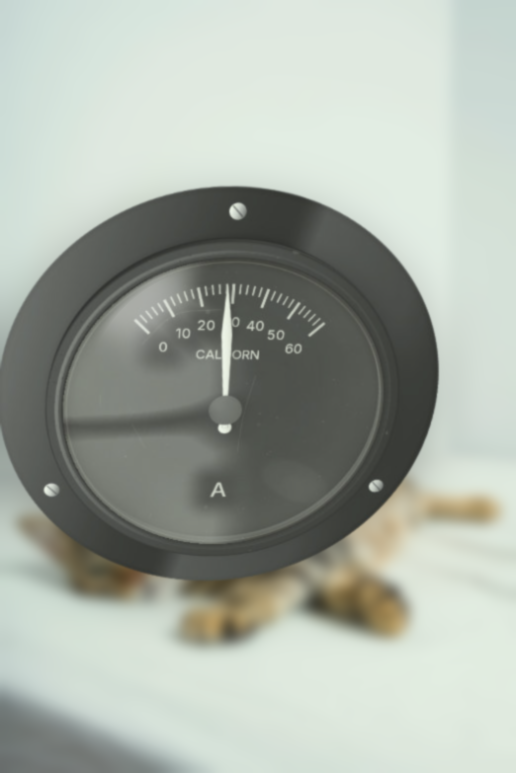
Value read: 28 A
